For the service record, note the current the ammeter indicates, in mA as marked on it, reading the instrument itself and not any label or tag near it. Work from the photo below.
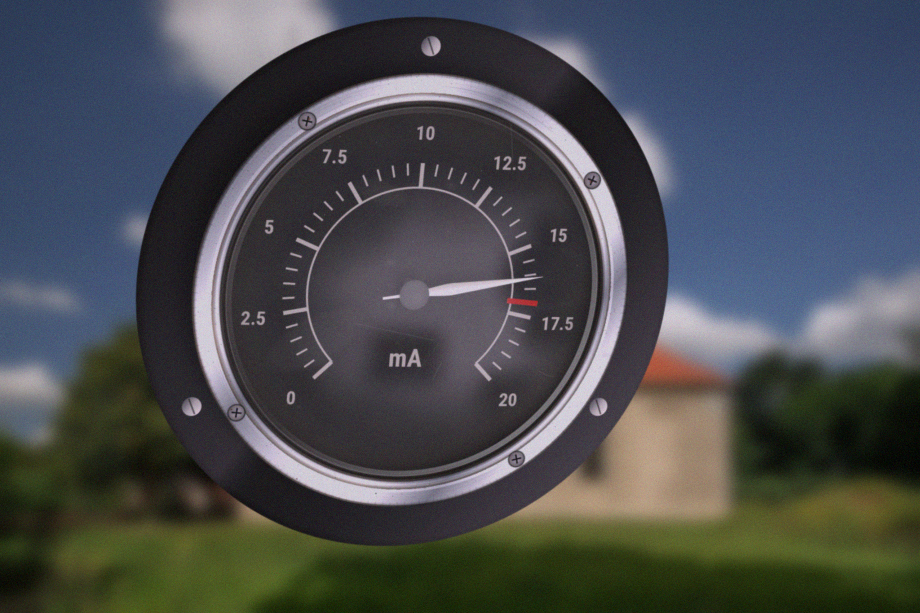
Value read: 16 mA
